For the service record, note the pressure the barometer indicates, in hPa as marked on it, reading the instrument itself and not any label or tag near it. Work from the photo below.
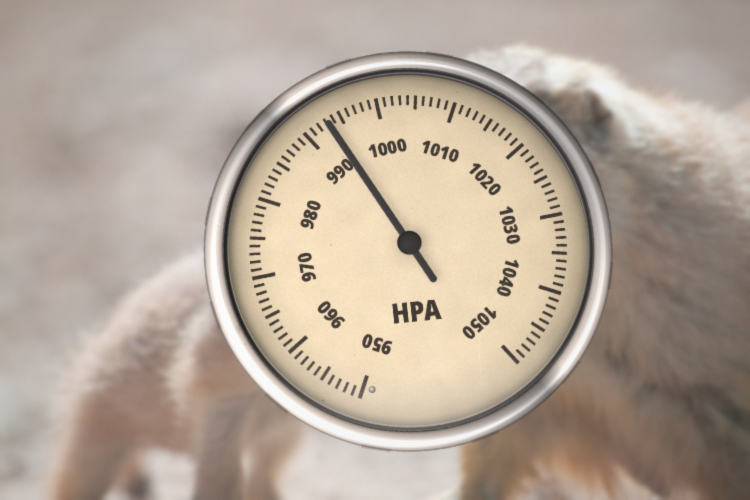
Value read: 993 hPa
